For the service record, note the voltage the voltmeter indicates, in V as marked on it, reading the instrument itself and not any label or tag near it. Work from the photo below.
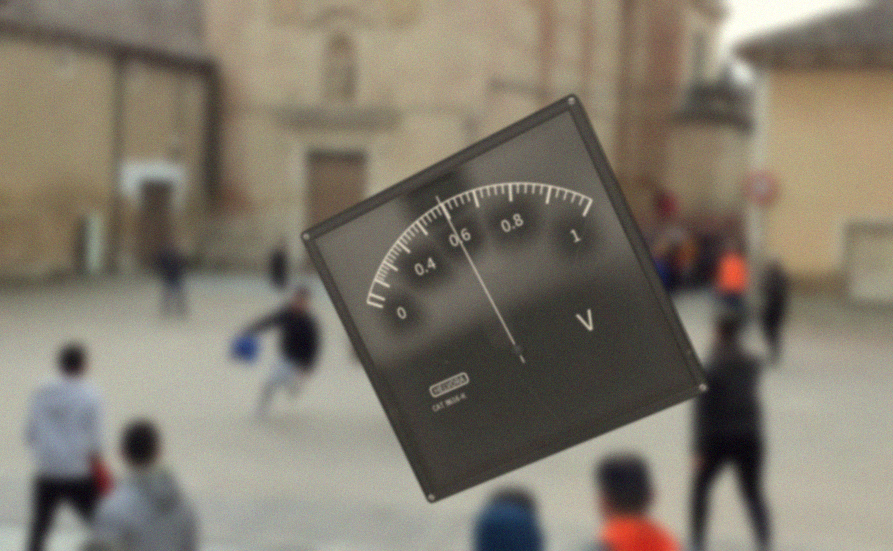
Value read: 0.6 V
